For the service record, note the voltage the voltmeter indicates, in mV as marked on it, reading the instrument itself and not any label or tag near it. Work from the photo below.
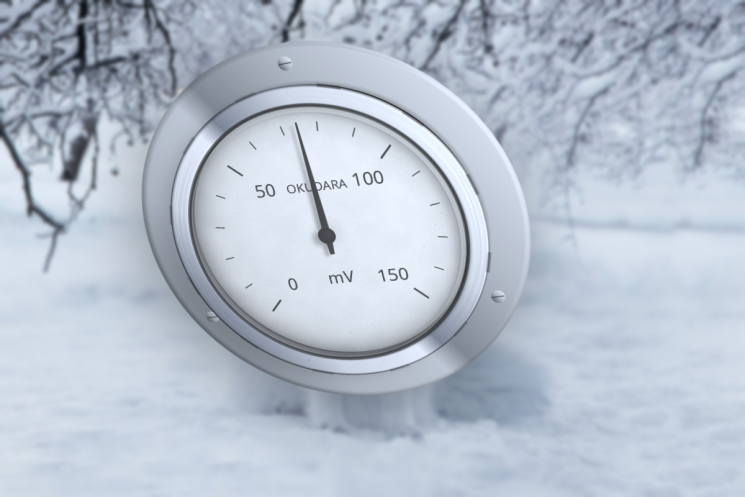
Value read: 75 mV
